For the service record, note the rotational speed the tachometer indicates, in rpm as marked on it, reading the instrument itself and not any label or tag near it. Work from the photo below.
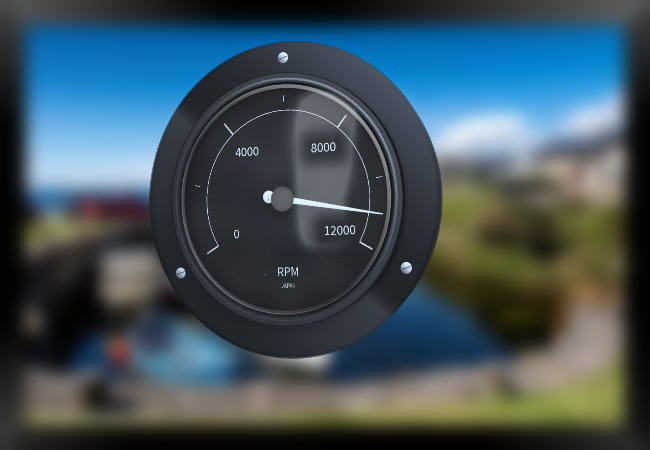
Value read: 11000 rpm
